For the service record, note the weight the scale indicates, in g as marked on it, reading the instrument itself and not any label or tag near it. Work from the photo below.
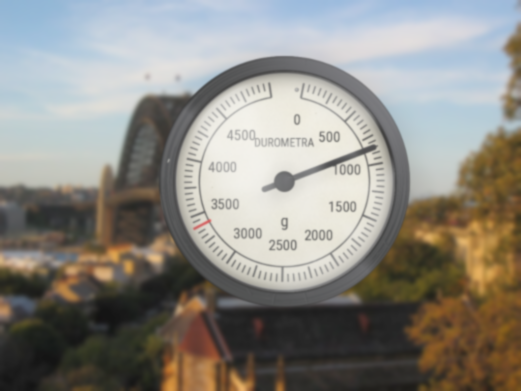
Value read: 850 g
